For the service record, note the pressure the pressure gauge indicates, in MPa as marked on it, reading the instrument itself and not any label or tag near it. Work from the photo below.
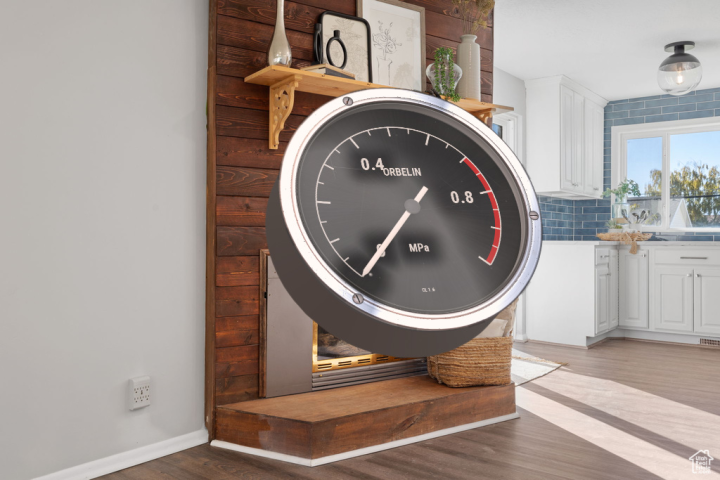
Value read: 0 MPa
